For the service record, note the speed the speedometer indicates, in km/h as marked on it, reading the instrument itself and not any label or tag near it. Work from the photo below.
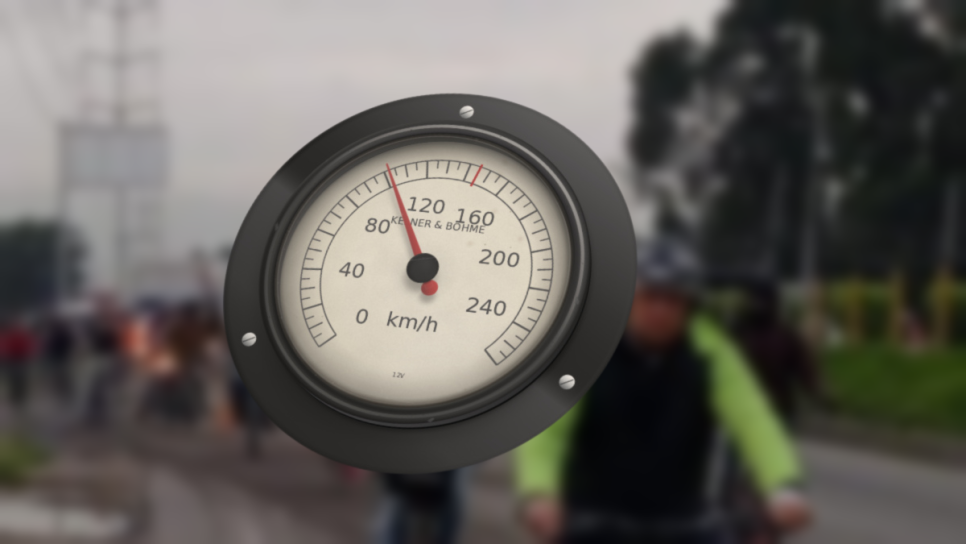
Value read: 102.5 km/h
